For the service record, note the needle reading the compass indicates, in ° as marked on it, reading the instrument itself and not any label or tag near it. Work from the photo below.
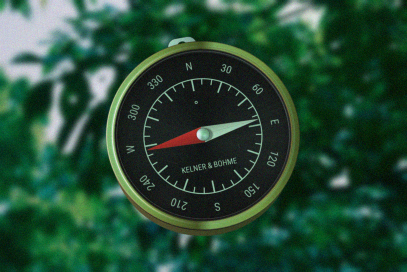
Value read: 265 °
